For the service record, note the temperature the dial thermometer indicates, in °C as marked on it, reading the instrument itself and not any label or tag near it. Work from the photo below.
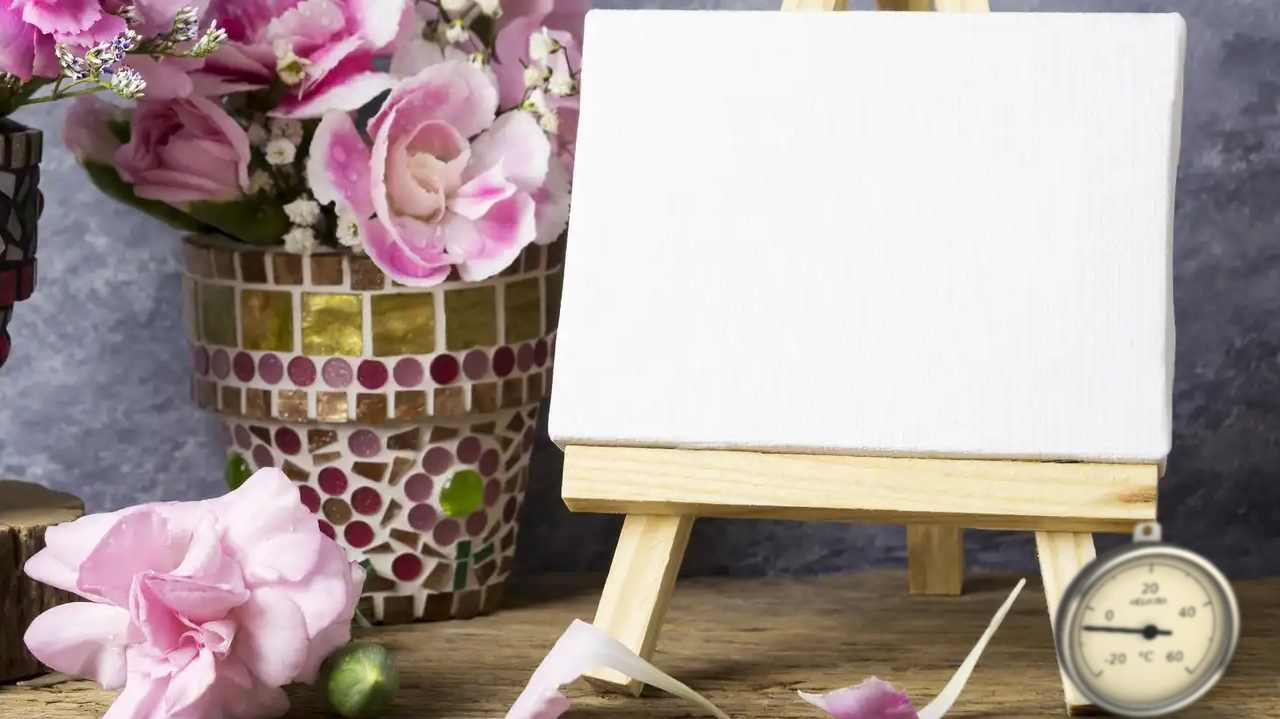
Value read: -5 °C
